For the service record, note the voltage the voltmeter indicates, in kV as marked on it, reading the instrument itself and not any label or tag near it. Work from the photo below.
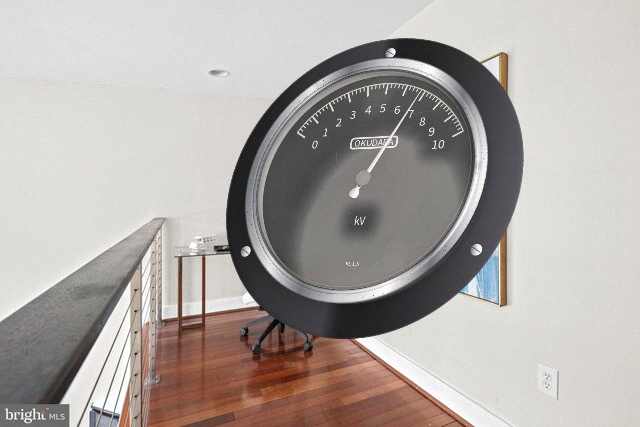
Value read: 7 kV
